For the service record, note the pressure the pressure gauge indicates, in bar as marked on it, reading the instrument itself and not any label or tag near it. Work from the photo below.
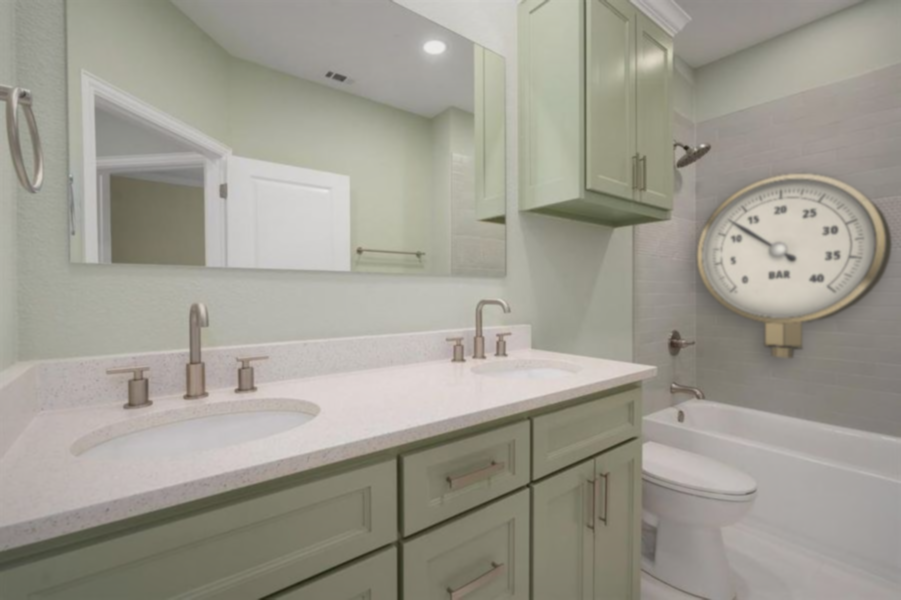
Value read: 12.5 bar
